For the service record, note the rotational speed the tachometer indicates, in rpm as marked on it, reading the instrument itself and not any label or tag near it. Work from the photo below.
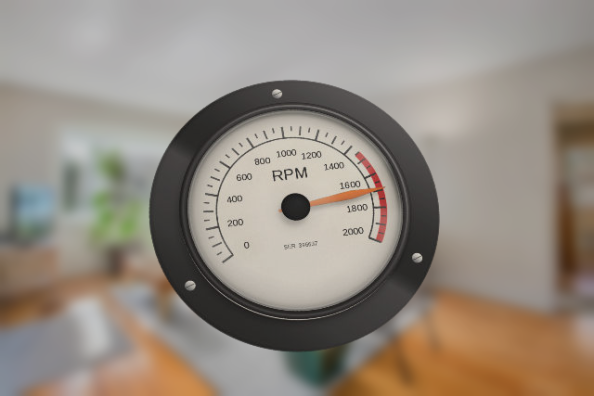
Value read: 1700 rpm
